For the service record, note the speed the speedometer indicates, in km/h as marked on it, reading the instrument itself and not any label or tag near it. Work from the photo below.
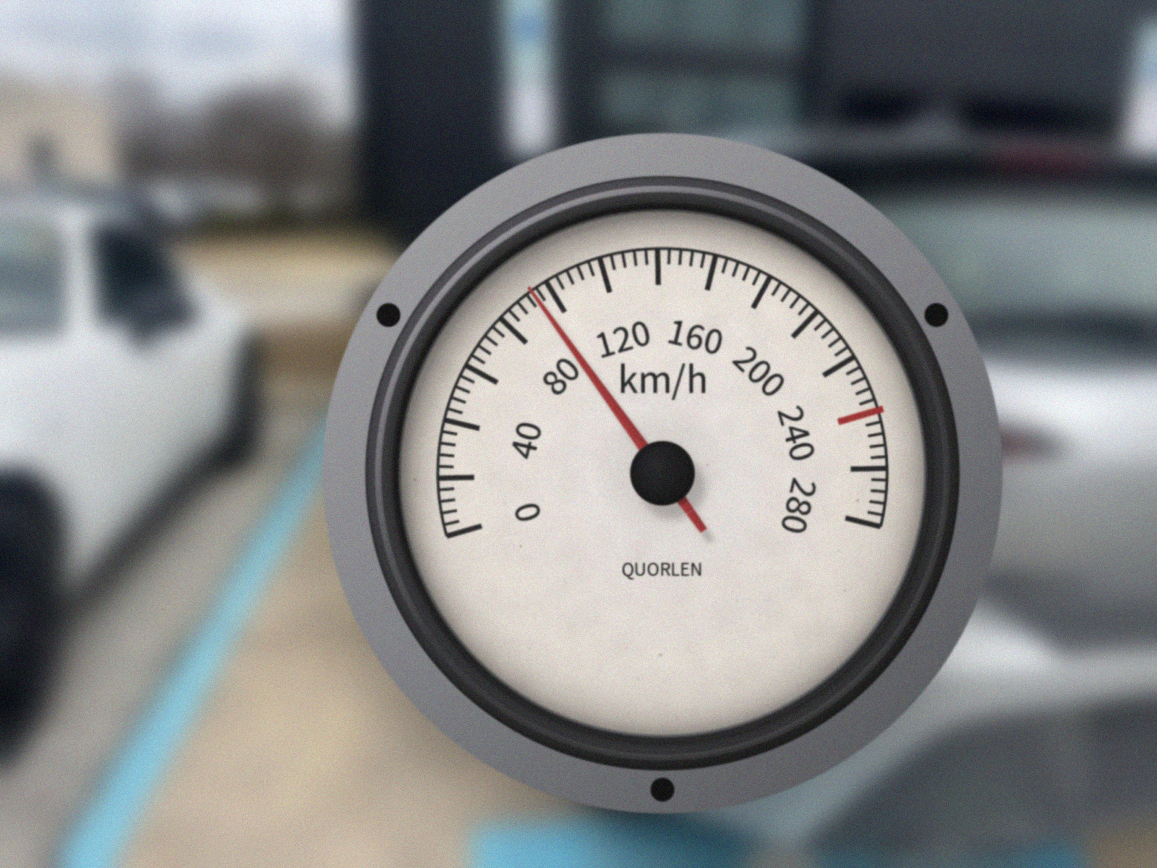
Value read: 94 km/h
